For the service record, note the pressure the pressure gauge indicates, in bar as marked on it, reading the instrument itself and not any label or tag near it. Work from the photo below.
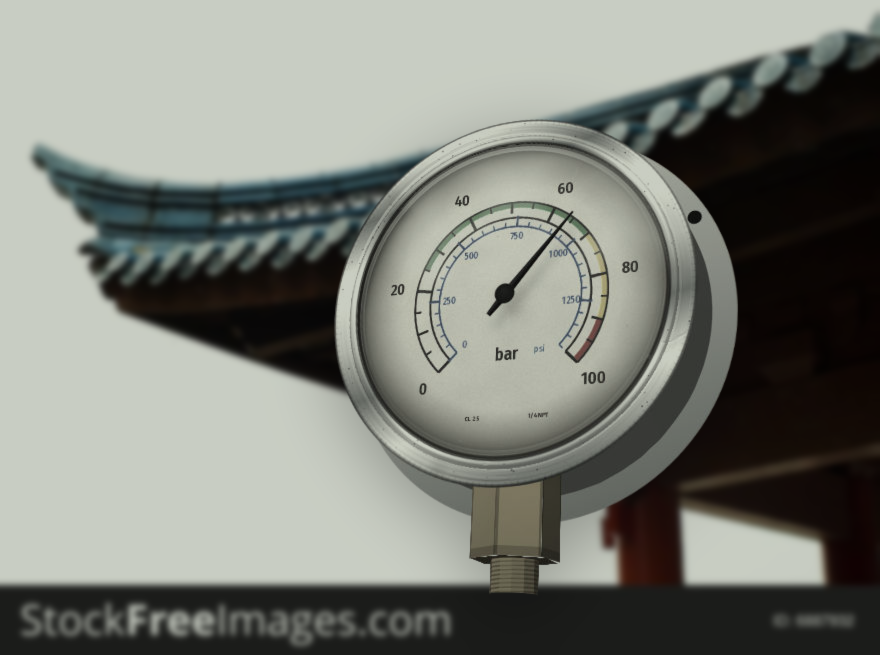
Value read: 65 bar
